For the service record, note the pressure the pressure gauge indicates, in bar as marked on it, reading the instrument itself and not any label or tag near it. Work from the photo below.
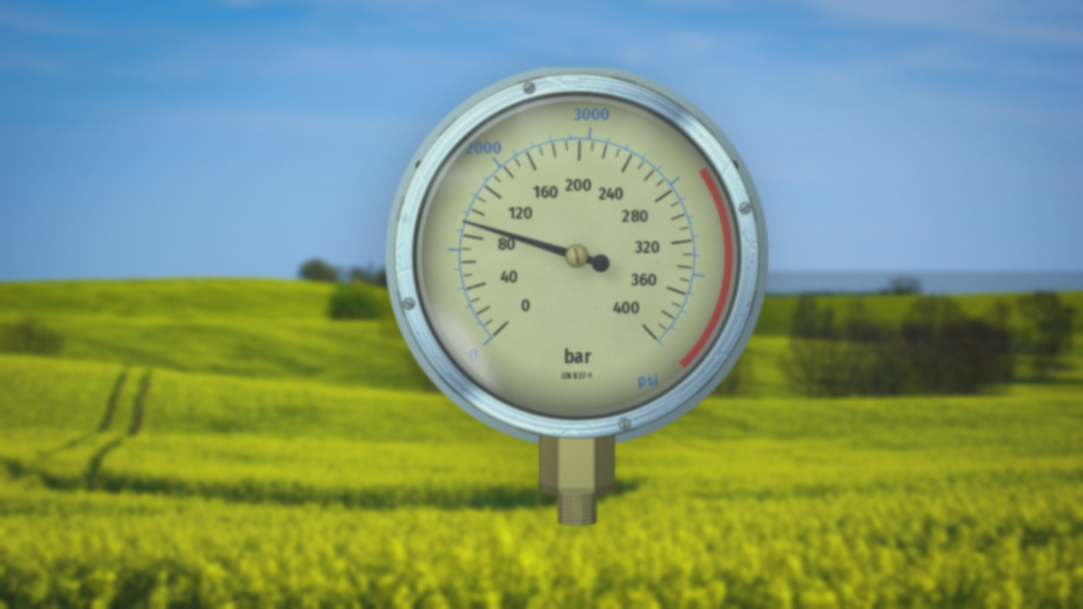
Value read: 90 bar
